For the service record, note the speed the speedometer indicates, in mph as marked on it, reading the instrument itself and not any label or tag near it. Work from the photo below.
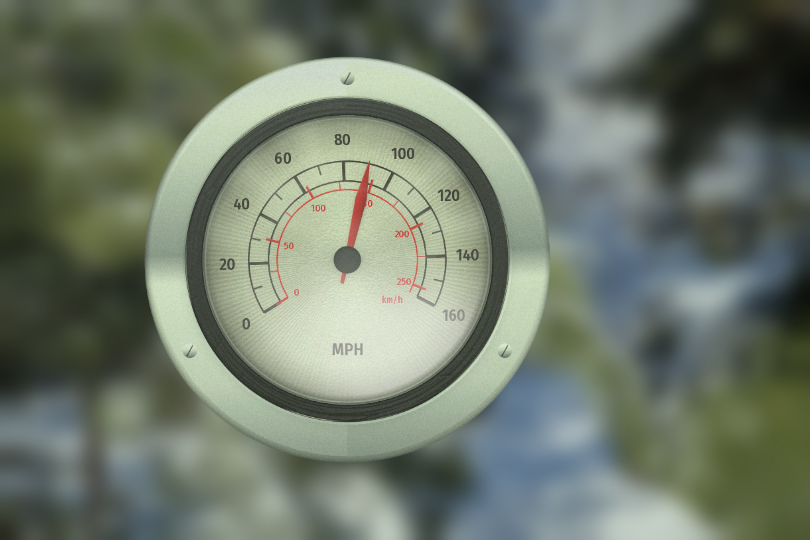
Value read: 90 mph
